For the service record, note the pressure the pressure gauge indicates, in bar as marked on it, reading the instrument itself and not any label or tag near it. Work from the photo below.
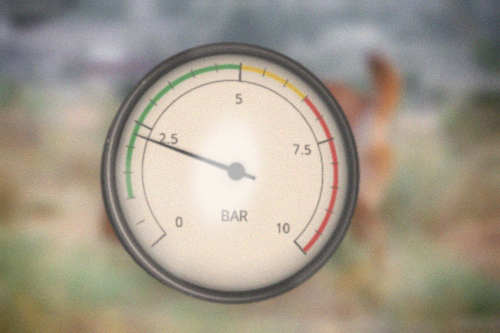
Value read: 2.25 bar
